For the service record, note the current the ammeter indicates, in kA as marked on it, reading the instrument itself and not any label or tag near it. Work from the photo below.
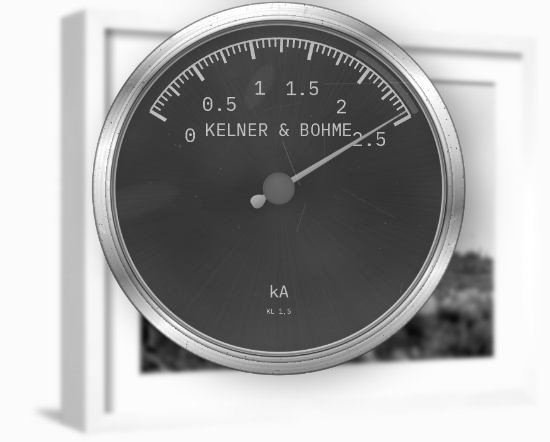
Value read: 2.45 kA
